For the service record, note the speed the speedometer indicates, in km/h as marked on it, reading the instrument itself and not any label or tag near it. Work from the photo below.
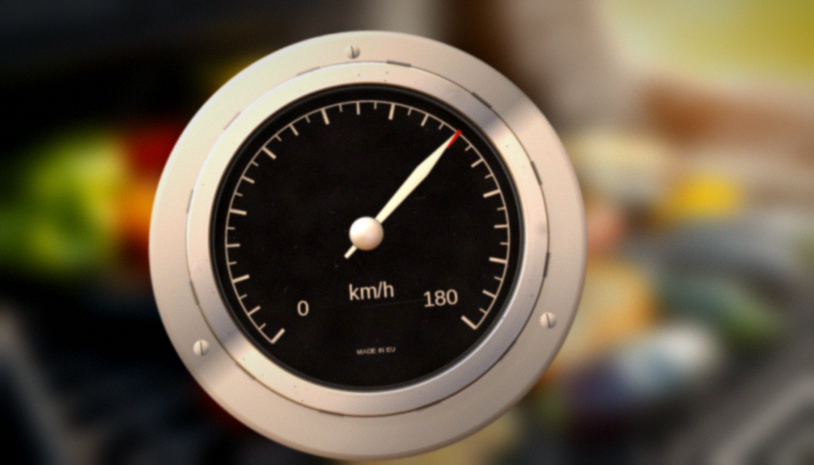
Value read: 120 km/h
